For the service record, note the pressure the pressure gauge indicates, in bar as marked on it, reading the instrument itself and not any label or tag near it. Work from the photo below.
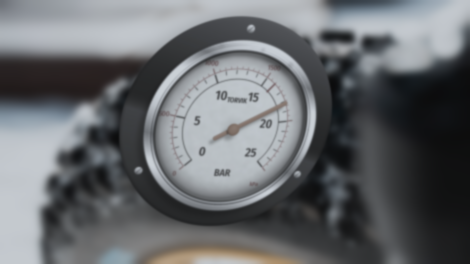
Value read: 18 bar
